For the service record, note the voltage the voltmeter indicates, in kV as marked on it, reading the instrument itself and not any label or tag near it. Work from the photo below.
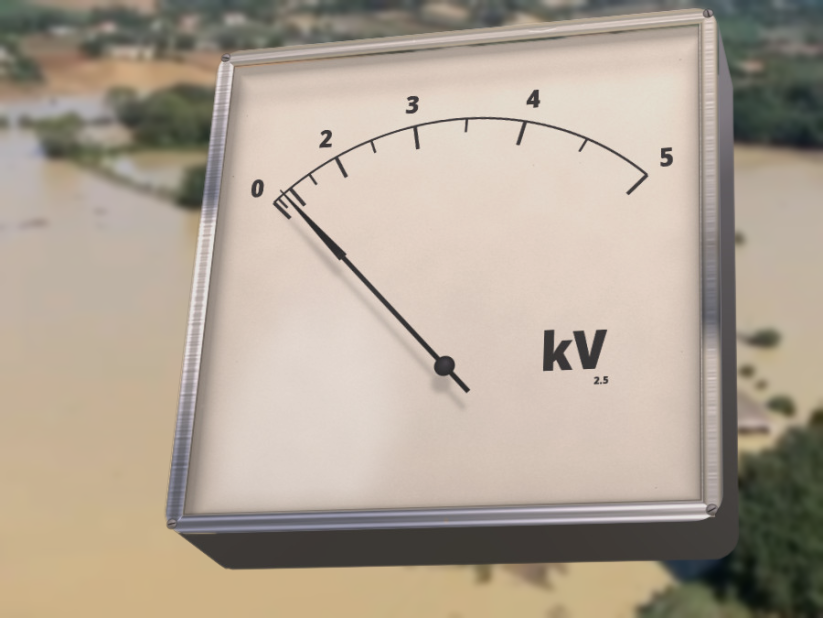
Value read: 0.75 kV
